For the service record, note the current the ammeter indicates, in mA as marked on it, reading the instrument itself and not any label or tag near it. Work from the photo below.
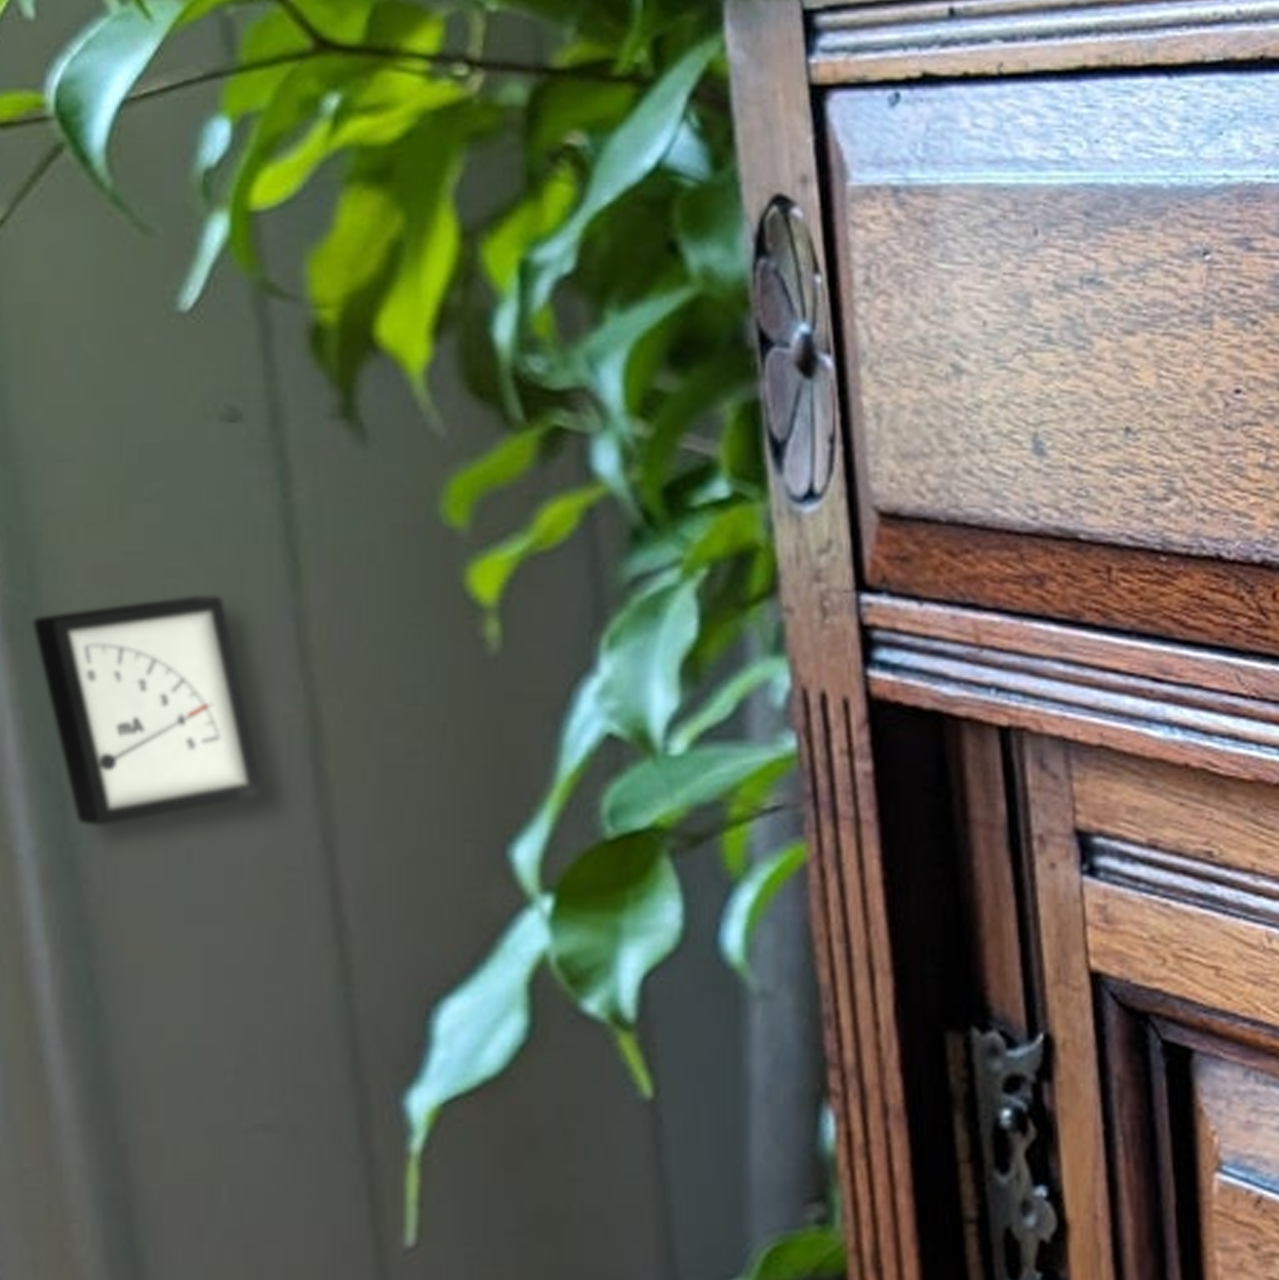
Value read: 4 mA
